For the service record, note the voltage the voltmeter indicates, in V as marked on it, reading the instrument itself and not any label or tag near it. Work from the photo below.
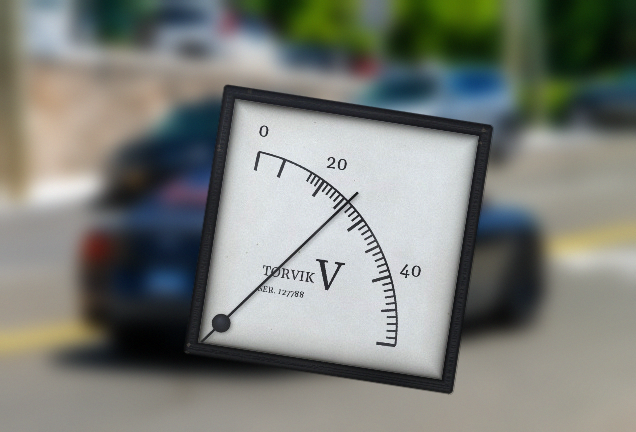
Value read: 26 V
